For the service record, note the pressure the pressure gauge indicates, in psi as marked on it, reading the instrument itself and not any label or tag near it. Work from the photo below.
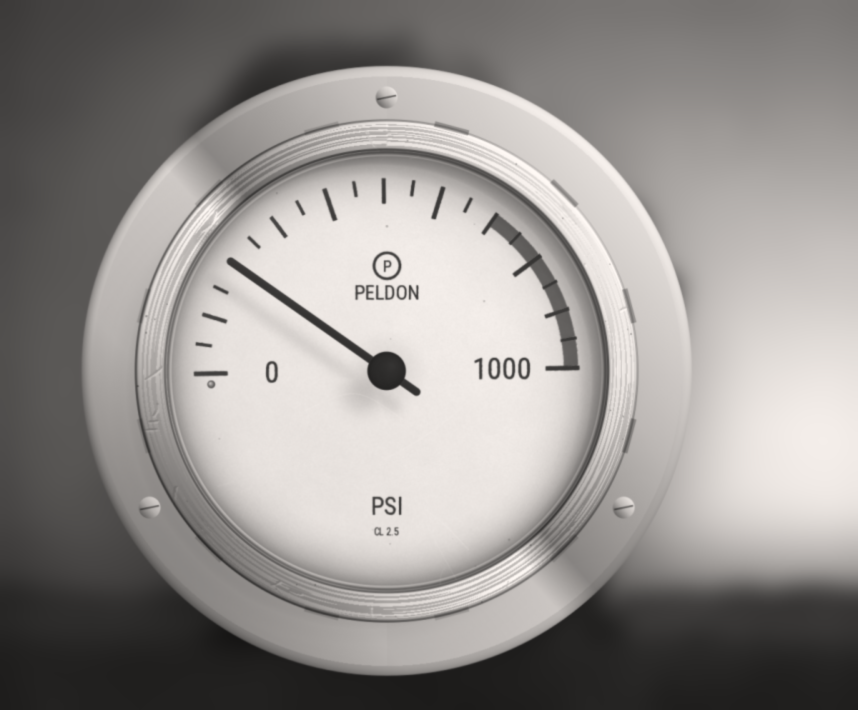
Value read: 200 psi
